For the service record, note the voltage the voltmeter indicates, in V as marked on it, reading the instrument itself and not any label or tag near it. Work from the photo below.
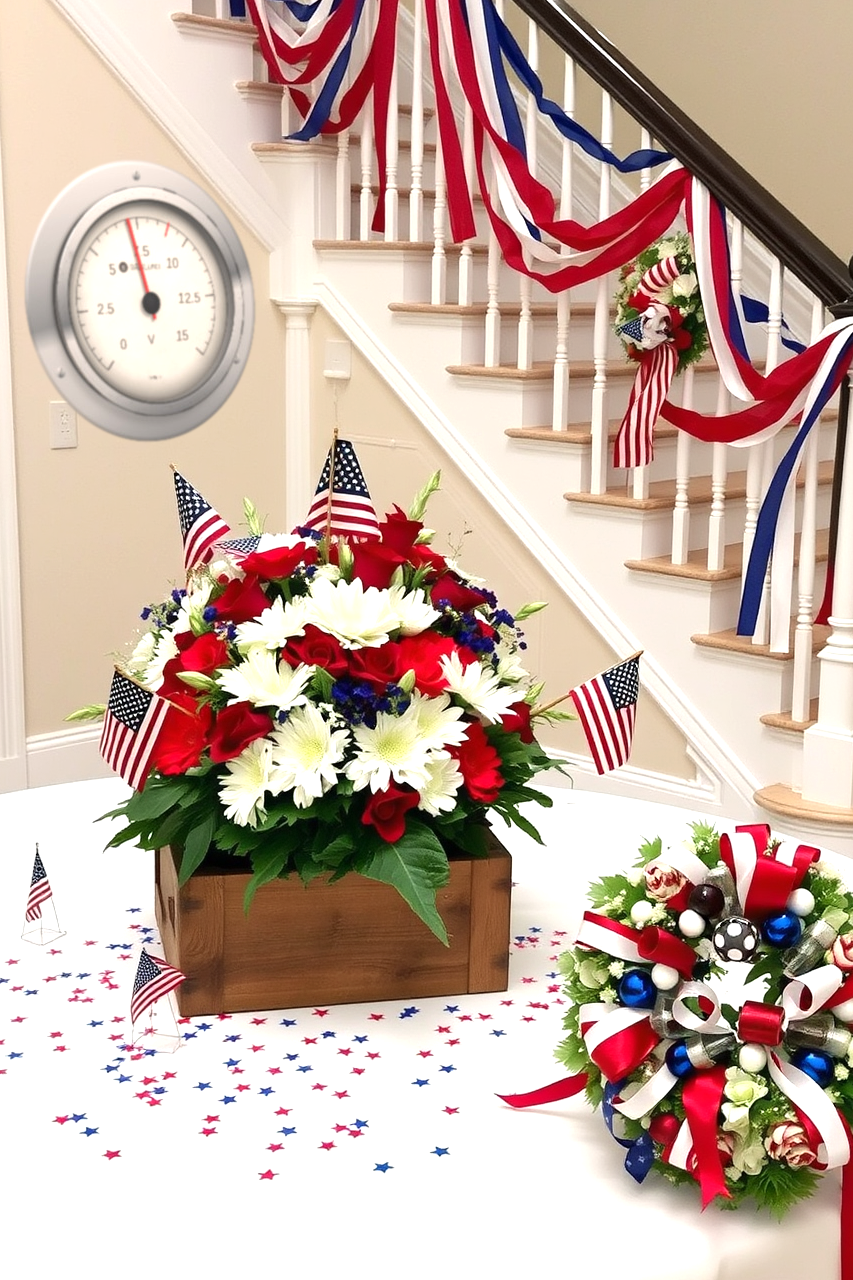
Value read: 7 V
